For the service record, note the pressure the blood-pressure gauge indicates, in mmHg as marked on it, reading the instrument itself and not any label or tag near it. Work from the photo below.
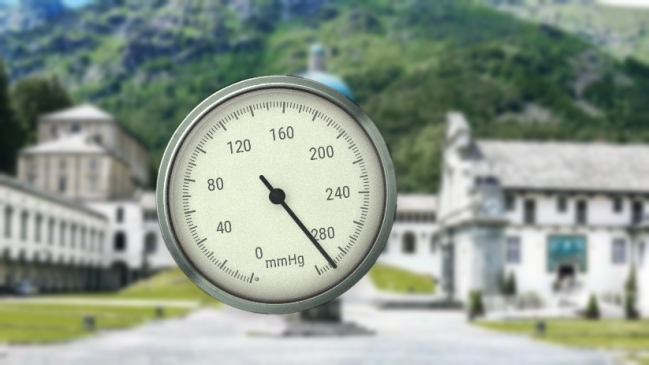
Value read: 290 mmHg
